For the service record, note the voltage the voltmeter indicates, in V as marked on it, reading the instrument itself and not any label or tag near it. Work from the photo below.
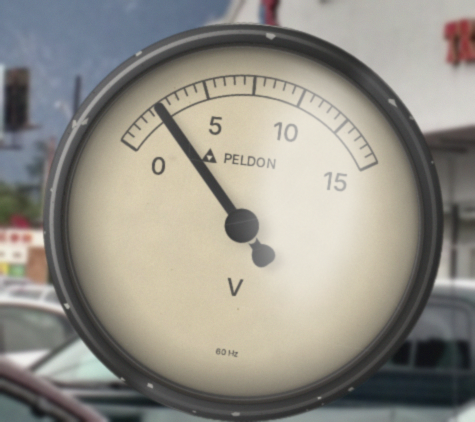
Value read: 2.5 V
